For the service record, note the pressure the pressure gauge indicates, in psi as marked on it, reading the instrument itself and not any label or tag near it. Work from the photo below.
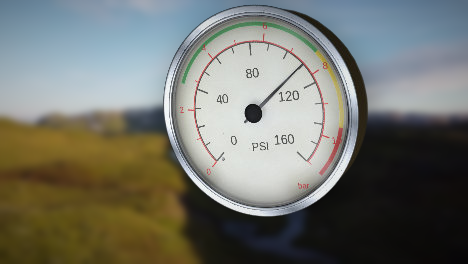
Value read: 110 psi
